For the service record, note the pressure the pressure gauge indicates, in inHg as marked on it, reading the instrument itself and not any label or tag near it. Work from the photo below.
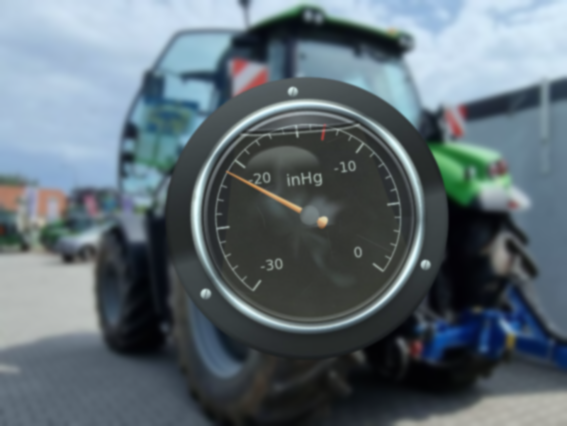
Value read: -21 inHg
